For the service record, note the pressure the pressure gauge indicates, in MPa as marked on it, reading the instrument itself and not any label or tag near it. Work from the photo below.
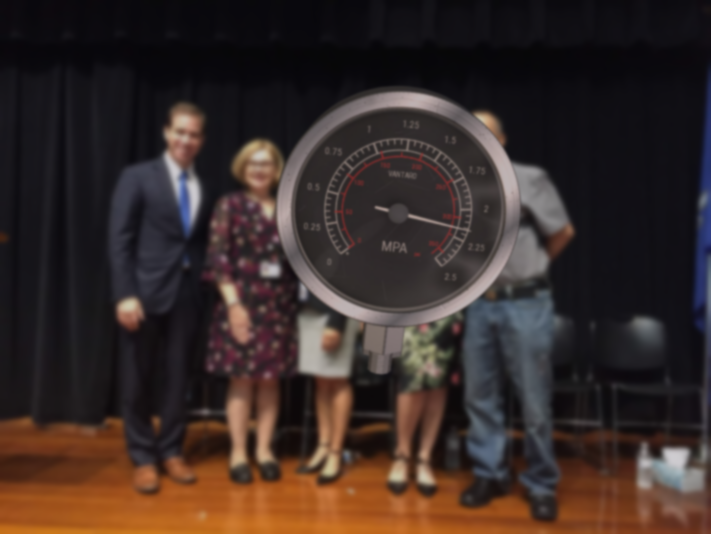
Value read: 2.15 MPa
